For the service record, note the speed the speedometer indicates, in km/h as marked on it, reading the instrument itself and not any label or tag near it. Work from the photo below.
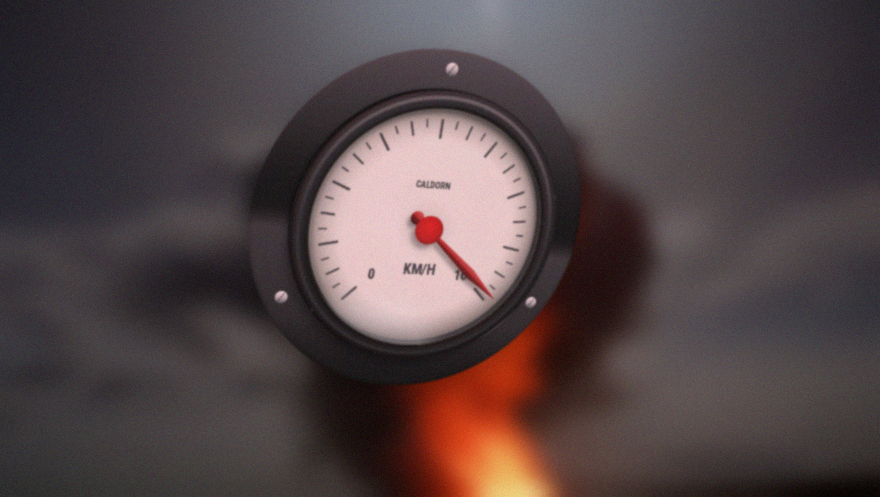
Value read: 157.5 km/h
